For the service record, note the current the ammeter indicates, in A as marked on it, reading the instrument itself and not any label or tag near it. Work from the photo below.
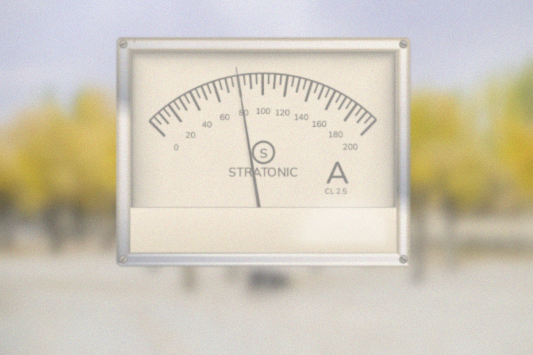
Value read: 80 A
